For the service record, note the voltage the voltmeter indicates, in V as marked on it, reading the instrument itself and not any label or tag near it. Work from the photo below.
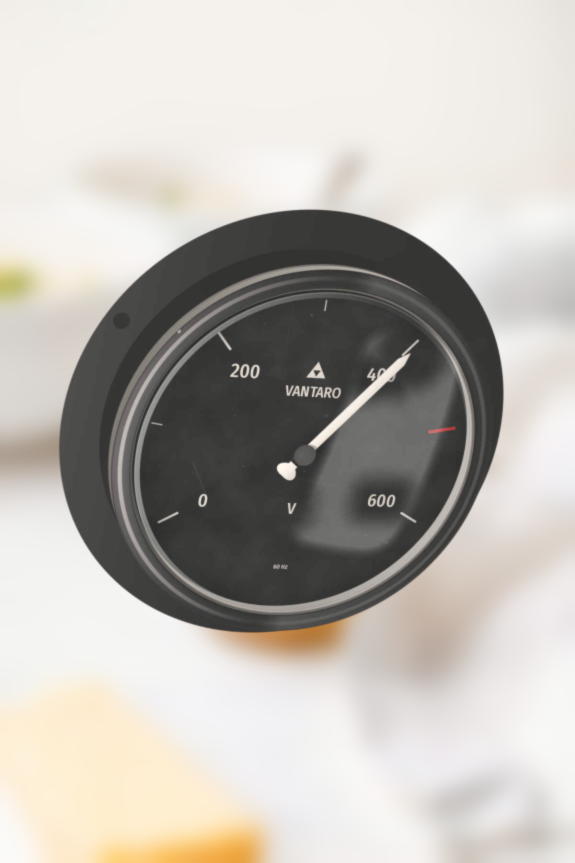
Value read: 400 V
